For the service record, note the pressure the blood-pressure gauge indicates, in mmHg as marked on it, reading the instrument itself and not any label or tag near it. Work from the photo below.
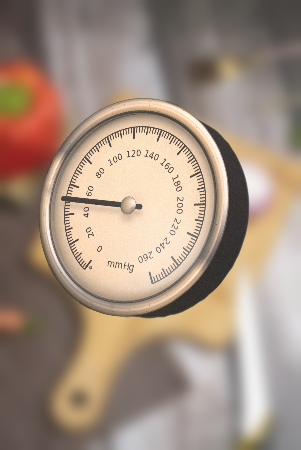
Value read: 50 mmHg
